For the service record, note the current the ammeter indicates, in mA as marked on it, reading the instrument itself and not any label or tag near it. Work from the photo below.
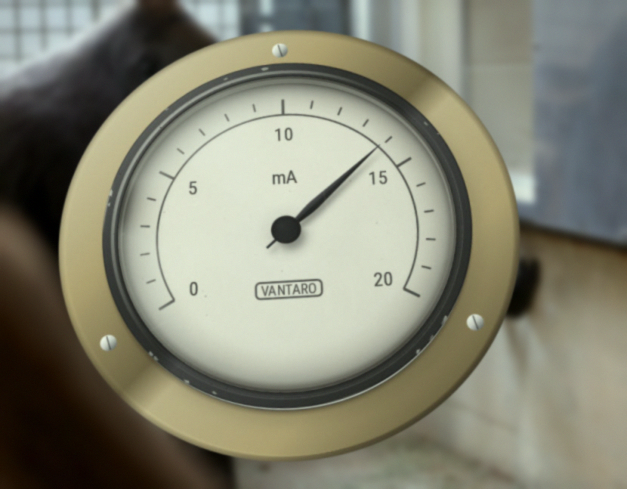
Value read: 14 mA
